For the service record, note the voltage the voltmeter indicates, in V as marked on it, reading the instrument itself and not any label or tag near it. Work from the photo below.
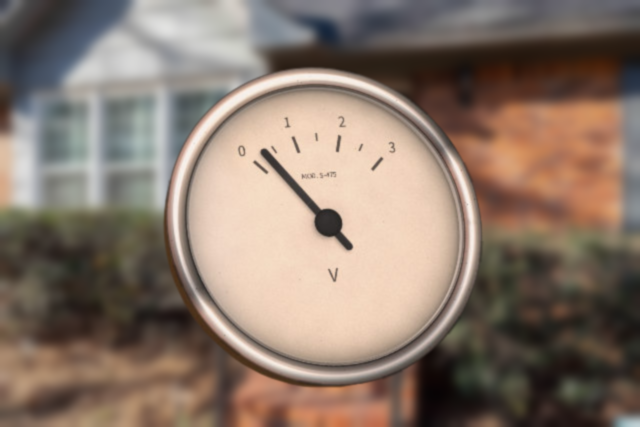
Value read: 0.25 V
